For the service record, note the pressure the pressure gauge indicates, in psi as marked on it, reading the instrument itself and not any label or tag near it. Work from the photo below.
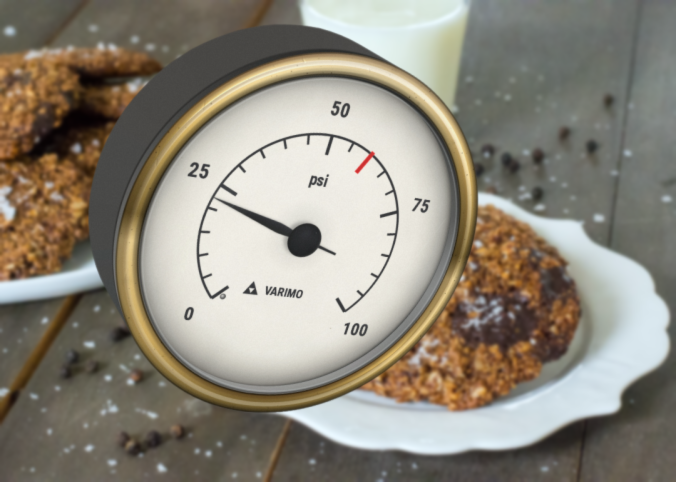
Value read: 22.5 psi
